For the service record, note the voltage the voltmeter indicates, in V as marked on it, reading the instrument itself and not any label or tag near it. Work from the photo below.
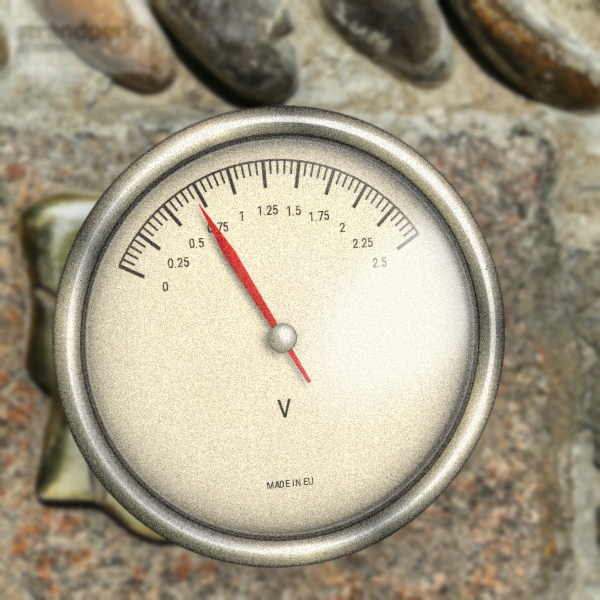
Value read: 0.7 V
